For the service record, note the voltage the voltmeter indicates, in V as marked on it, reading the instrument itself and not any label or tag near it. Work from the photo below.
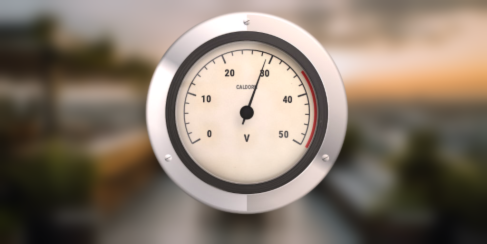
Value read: 29 V
